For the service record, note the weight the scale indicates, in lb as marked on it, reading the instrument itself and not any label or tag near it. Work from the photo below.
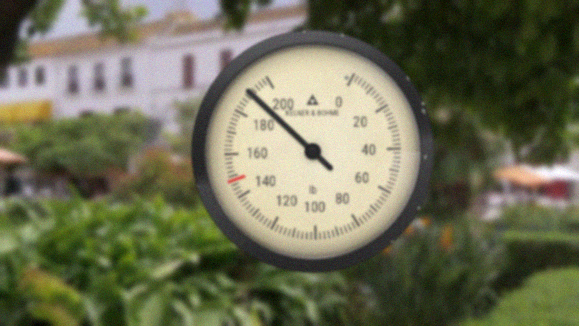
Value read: 190 lb
